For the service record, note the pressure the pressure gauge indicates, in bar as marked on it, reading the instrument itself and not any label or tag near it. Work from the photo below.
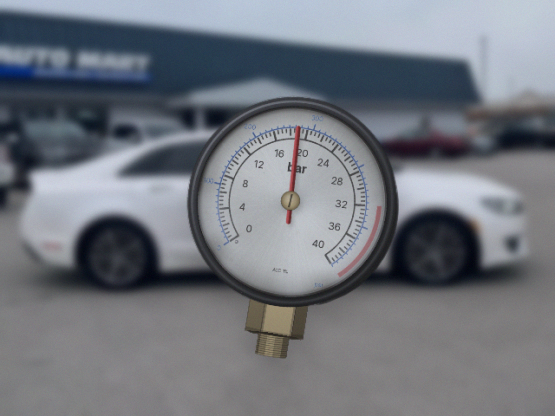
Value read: 19 bar
